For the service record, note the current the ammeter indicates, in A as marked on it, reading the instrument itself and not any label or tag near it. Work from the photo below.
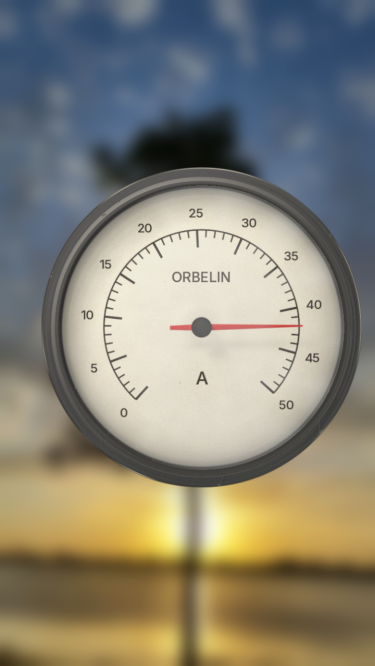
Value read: 42 A
